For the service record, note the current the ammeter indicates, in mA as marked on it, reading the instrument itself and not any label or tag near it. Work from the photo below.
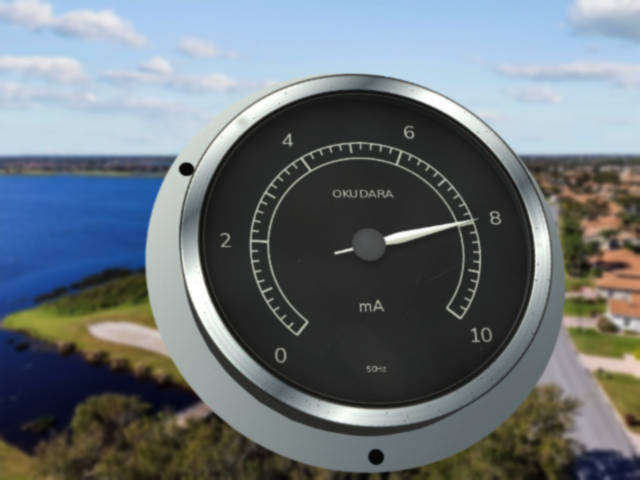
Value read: 8 mA
